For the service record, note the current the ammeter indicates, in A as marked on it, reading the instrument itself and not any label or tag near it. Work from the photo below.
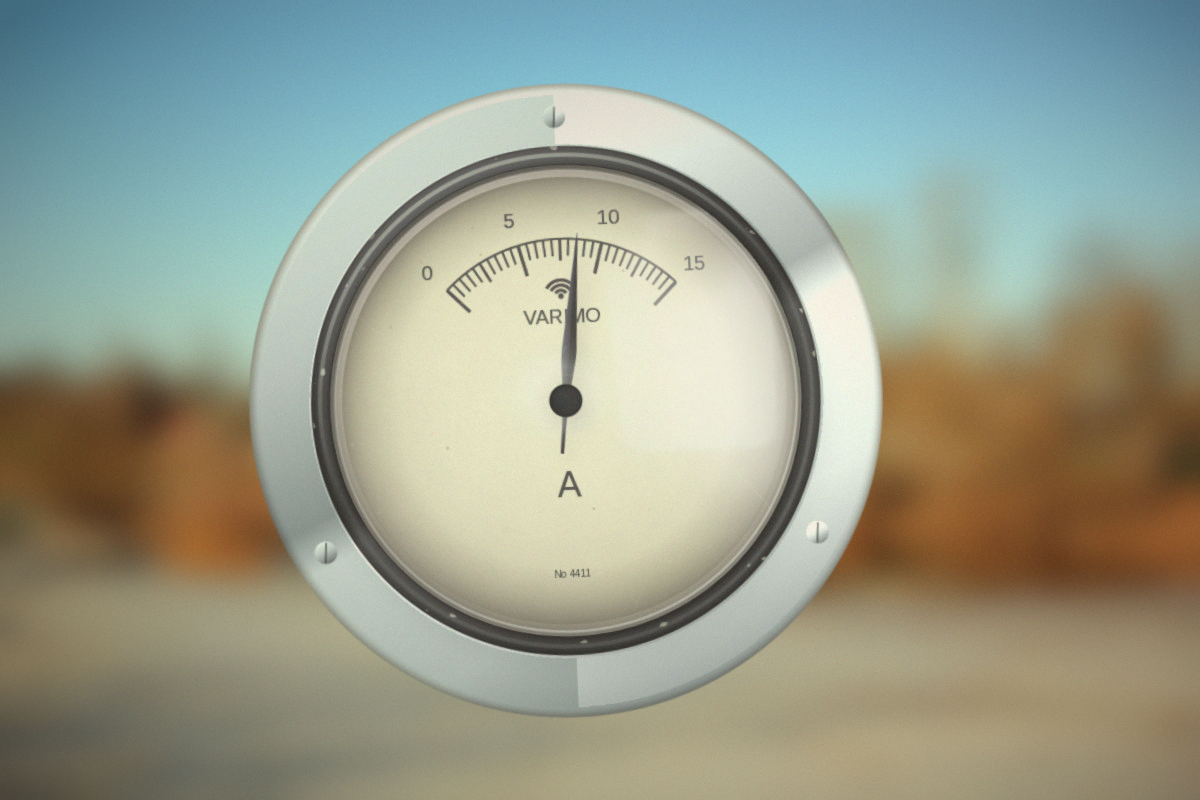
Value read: 8.5 A
